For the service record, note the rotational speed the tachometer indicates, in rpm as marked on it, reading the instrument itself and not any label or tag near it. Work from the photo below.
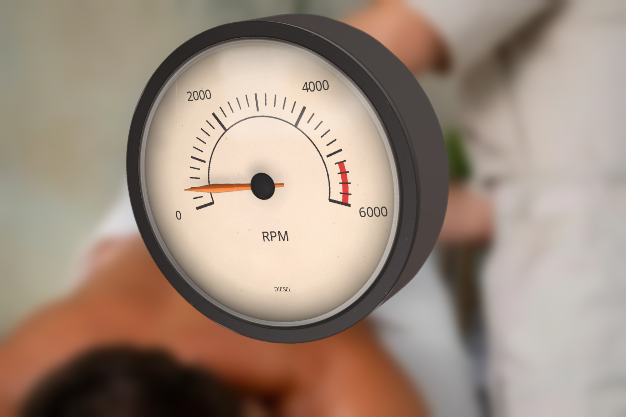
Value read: 400 rpm
